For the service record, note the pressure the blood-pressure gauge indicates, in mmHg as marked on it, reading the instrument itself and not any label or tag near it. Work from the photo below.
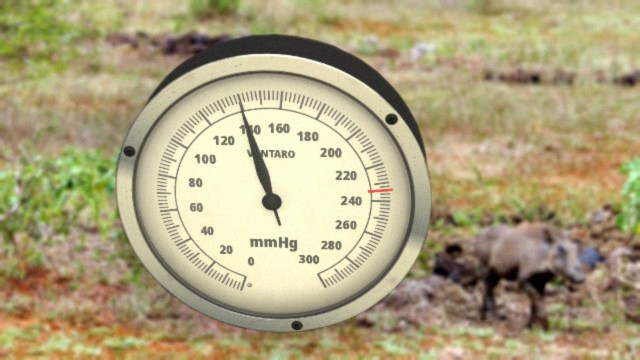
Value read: 140 mmHg
